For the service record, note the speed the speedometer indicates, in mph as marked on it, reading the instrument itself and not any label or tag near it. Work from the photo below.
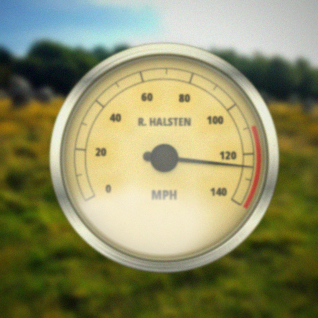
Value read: 125 mph
